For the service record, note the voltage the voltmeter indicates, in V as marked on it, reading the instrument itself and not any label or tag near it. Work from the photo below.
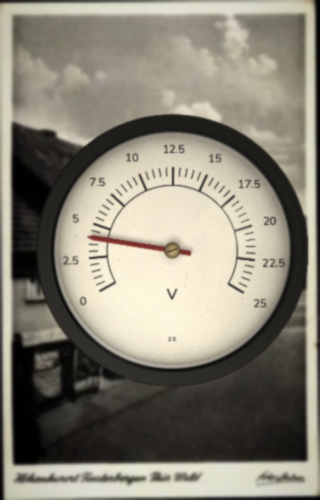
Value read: 4 V
